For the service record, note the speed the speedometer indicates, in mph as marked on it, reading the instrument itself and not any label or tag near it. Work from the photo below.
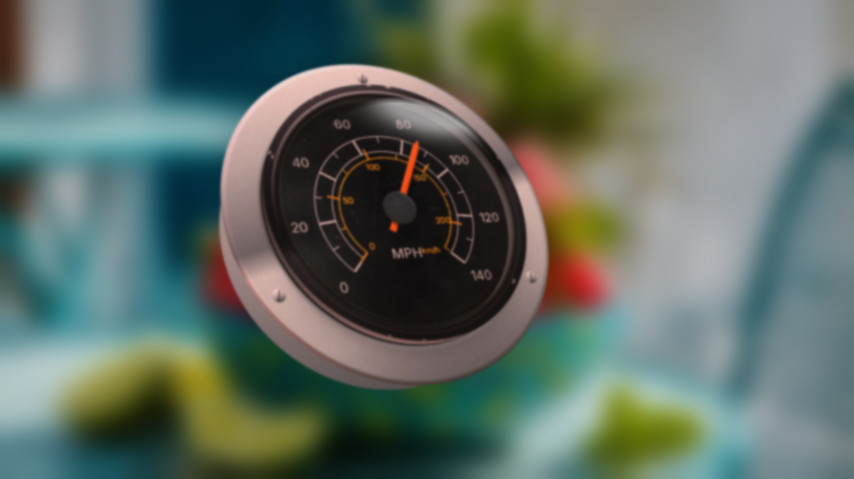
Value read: 85 mph
